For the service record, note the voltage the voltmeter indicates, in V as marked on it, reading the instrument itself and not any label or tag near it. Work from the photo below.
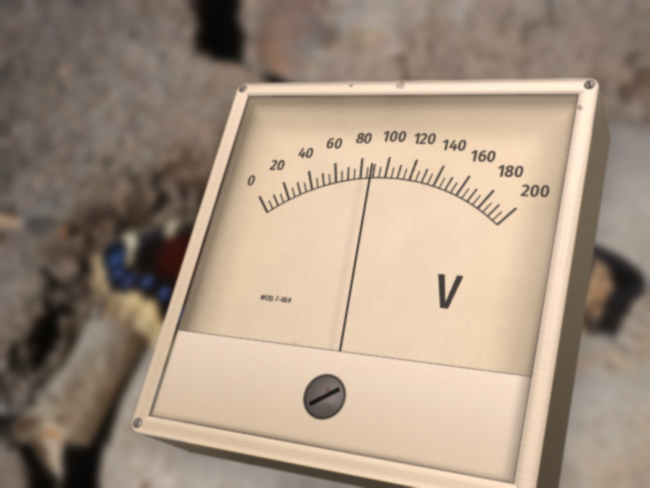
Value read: 90 V
